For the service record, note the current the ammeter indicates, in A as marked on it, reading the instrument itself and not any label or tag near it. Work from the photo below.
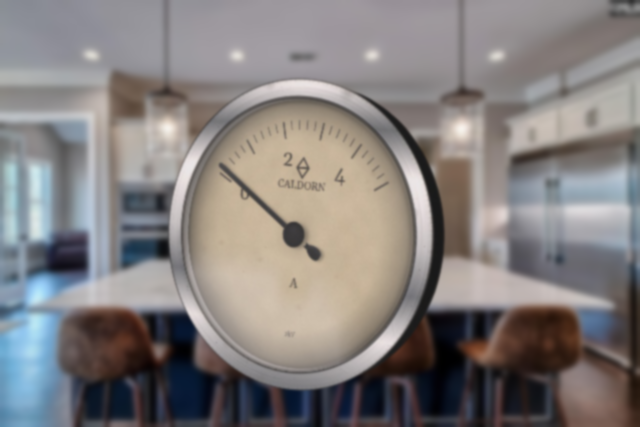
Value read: 0.2 A
